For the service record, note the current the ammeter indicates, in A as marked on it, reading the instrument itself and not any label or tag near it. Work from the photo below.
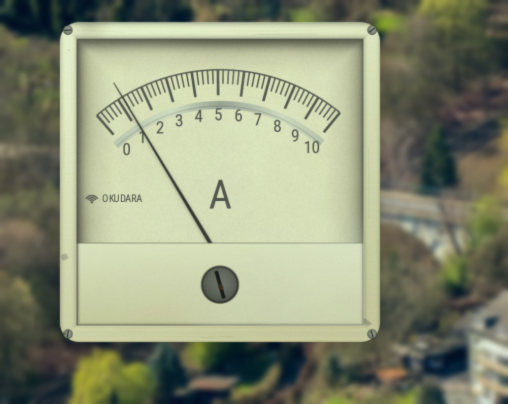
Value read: 1.2 A
